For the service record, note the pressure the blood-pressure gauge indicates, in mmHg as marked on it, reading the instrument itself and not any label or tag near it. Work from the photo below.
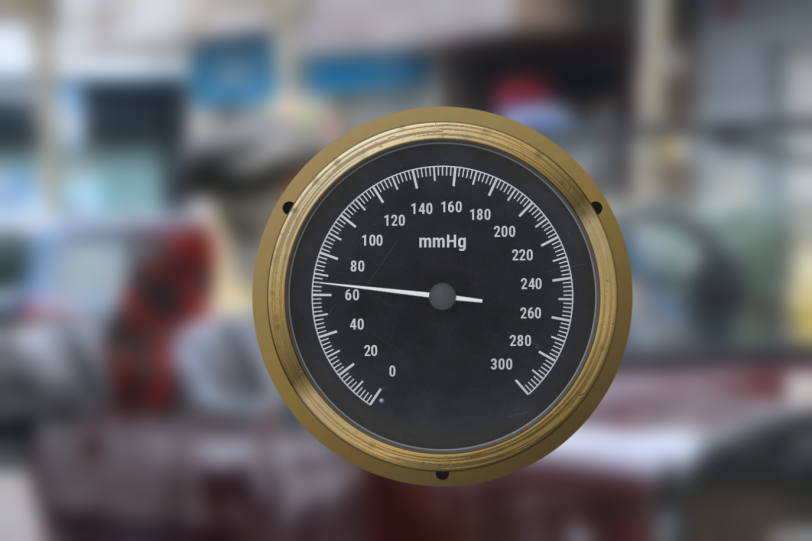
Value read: 66 mmHg
